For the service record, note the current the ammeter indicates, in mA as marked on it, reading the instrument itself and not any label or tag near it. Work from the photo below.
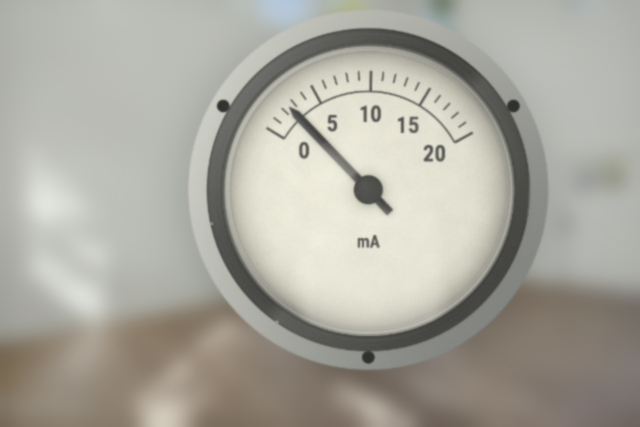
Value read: 2.5 mA
